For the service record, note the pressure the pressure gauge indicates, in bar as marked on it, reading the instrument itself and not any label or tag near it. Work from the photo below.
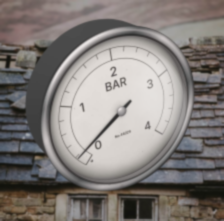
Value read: 0.2 bar
